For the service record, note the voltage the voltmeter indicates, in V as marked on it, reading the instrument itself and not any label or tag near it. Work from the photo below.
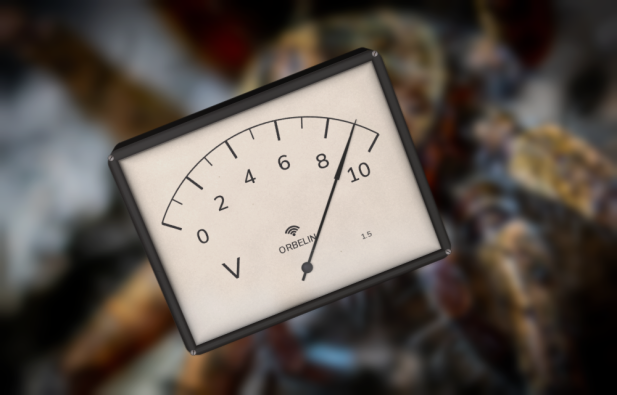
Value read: 9 V
